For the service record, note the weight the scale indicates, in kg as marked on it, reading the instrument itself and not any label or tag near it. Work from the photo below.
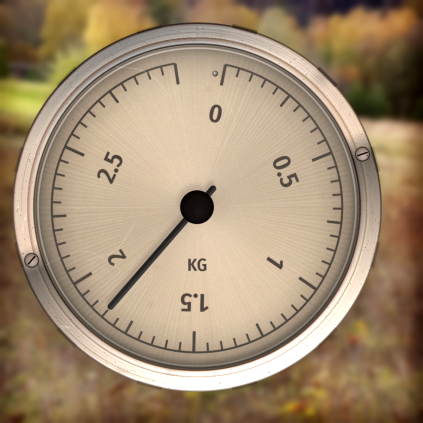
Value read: 1.85 kg
